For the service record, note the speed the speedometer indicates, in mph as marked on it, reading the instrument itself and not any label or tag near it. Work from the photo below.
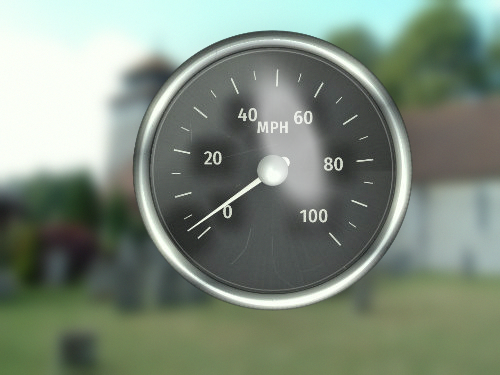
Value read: 2.5 mph
